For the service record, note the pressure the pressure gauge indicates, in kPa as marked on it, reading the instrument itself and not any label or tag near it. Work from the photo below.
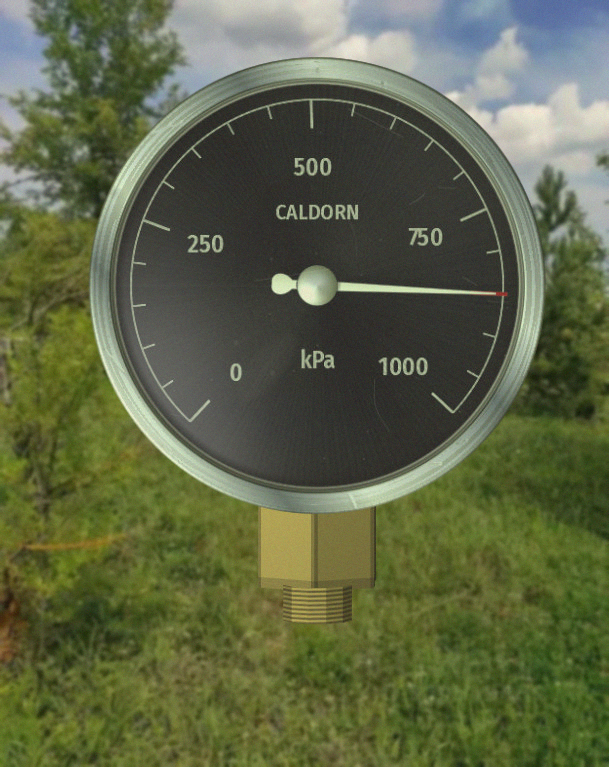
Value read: 850 kPa
